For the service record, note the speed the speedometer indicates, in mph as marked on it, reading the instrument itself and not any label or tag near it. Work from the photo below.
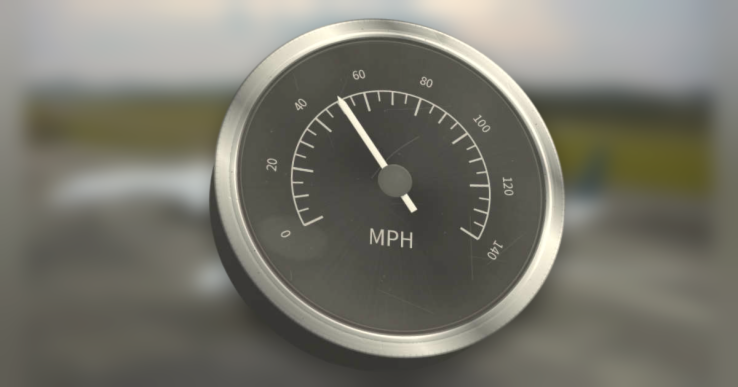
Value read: 50 mph
